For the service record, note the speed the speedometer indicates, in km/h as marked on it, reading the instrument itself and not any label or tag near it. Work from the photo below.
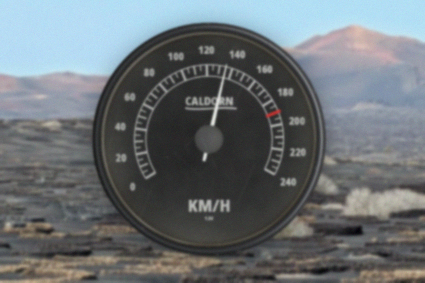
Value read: 135 km/h
